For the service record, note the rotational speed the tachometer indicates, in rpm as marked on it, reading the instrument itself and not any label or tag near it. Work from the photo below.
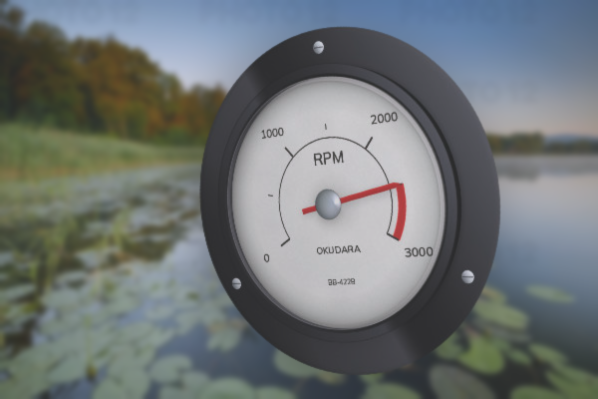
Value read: 2500 rpm
